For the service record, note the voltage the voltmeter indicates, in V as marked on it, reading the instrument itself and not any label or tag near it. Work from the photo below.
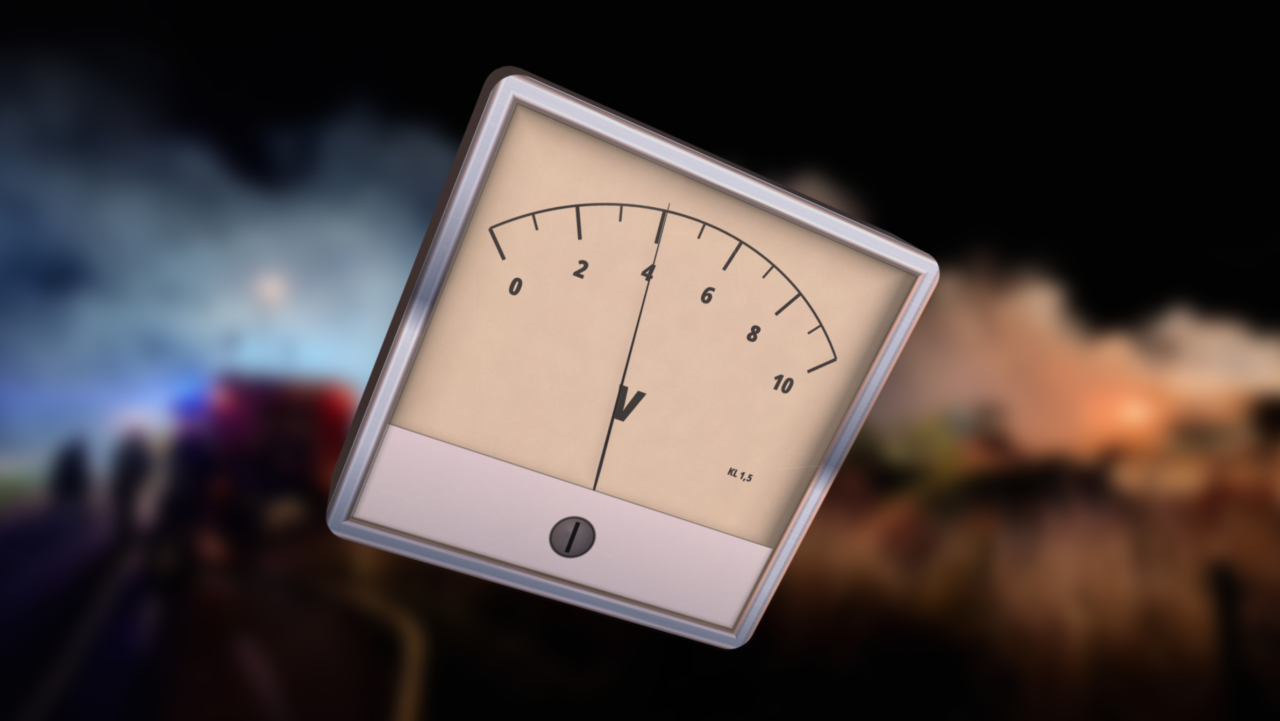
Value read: 4 V
